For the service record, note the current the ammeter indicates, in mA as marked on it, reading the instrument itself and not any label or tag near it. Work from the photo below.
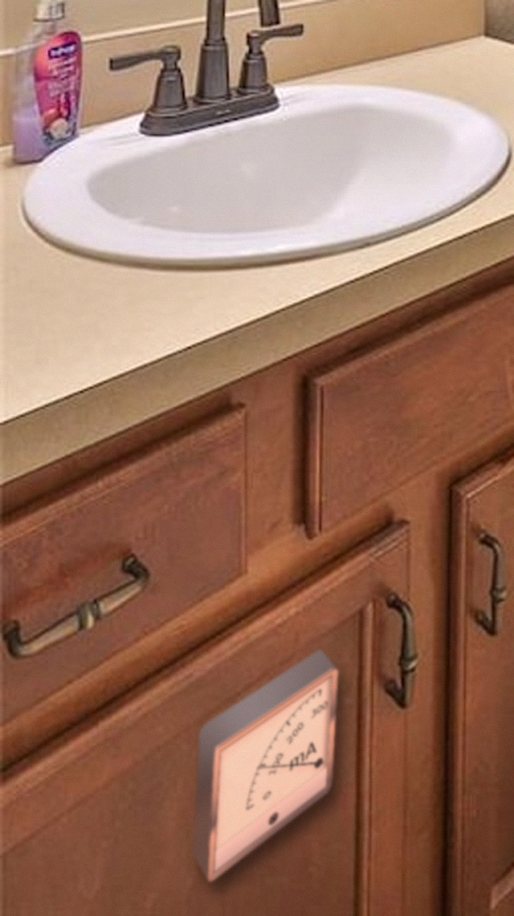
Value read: 100 mA
